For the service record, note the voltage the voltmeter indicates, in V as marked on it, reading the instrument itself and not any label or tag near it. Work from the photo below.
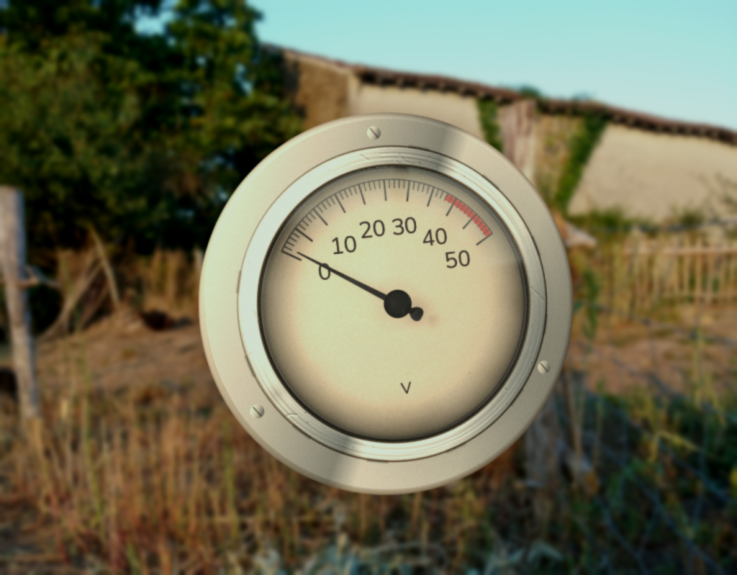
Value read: 1 V
